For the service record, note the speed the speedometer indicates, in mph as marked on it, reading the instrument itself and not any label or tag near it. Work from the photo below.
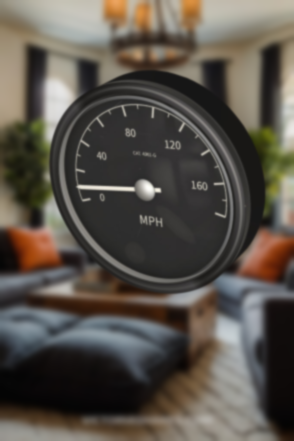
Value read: 10 mph
